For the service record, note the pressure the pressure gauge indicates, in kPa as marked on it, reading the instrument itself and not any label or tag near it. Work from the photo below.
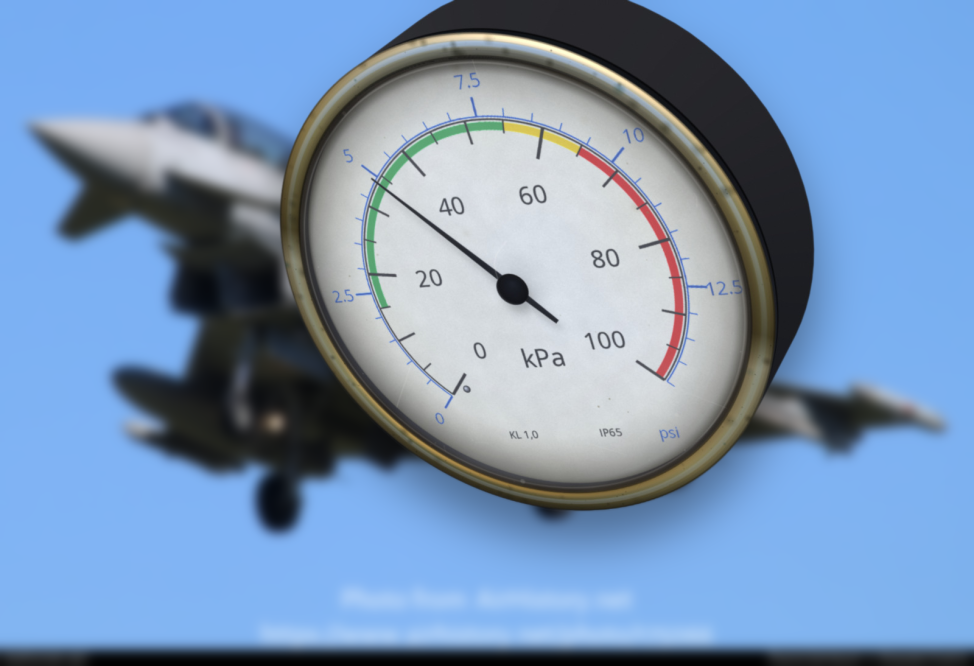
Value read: 35 kPa
